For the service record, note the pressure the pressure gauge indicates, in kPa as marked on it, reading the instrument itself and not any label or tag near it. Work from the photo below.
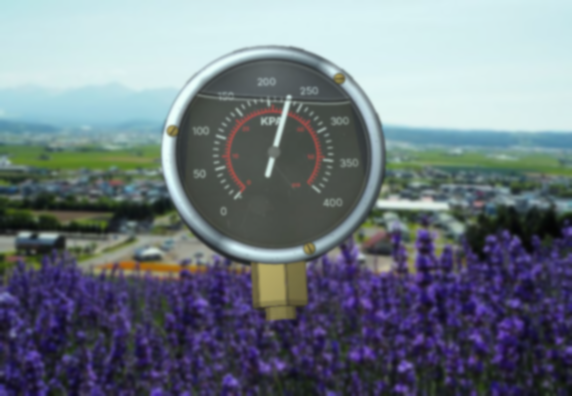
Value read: 230 kPa
